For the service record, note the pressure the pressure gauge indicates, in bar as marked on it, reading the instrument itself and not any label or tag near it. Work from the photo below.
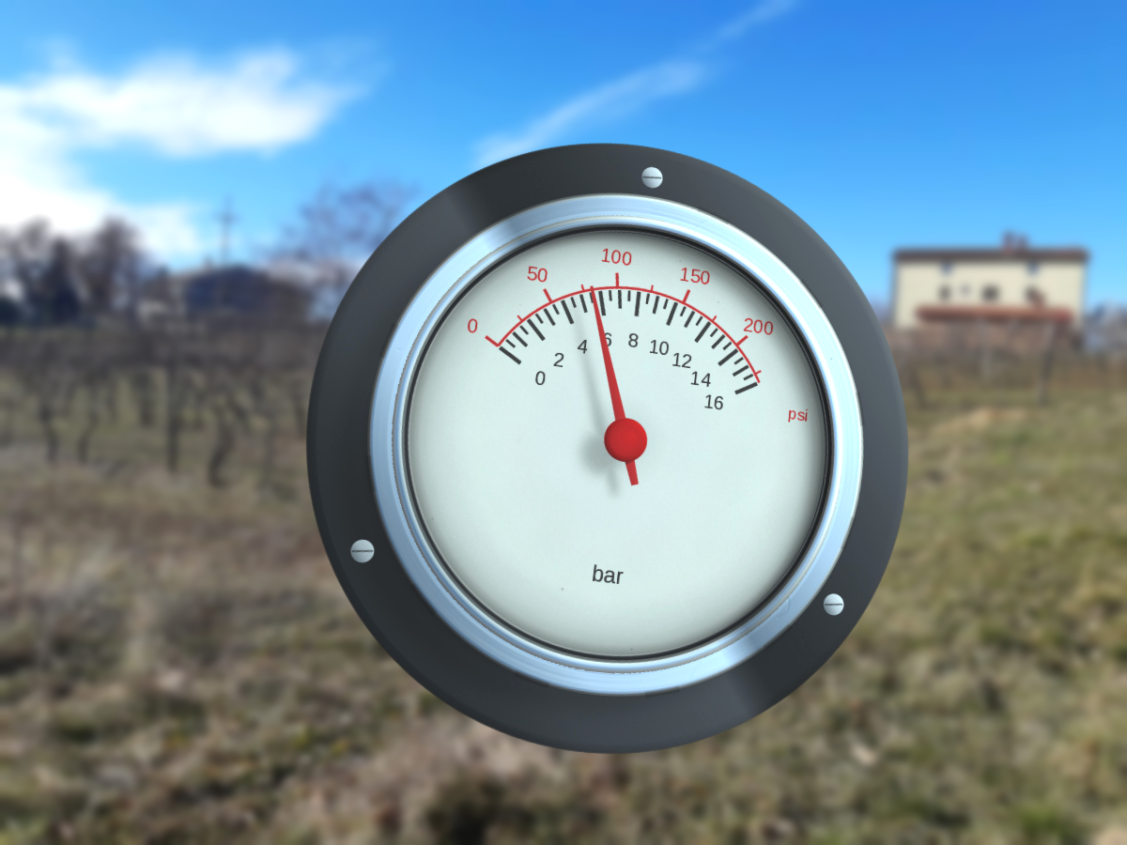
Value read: 5.5 bar
